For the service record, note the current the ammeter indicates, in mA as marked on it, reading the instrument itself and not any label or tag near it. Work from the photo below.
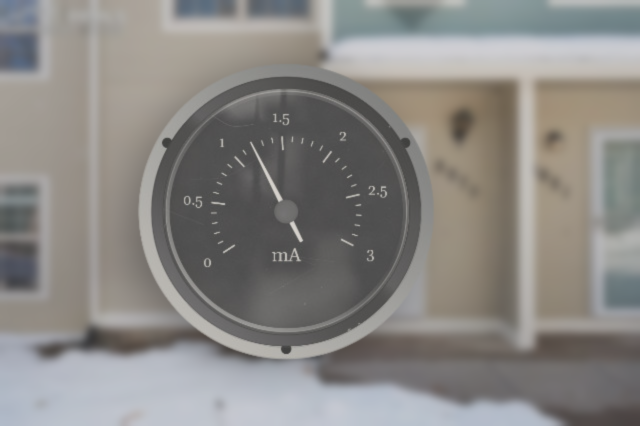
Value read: 1.2 mA
